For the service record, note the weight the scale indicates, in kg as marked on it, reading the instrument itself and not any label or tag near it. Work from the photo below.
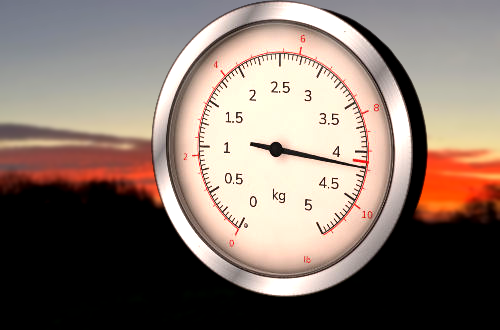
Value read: 4.15 kg
